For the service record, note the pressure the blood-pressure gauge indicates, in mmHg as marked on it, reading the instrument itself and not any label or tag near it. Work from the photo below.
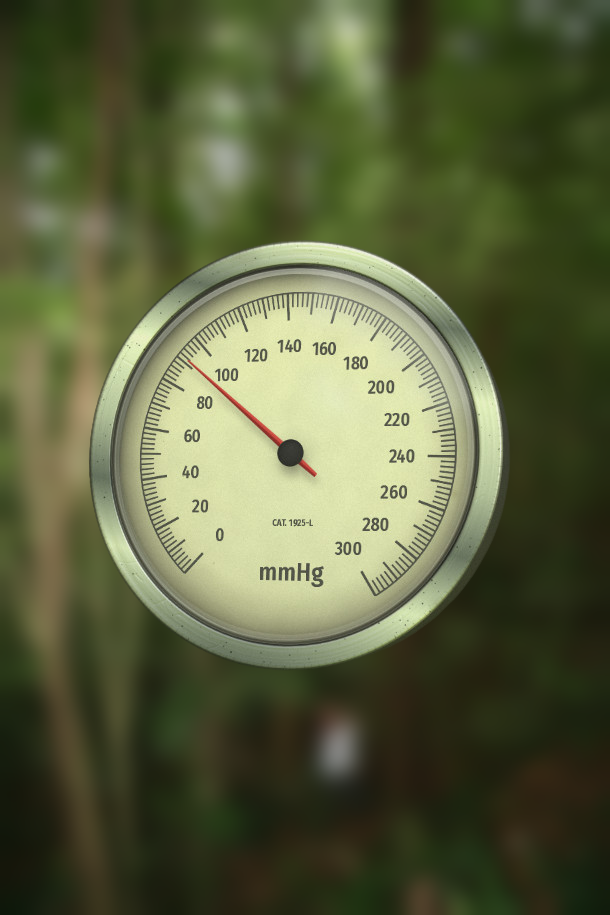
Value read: 92 mmHg
